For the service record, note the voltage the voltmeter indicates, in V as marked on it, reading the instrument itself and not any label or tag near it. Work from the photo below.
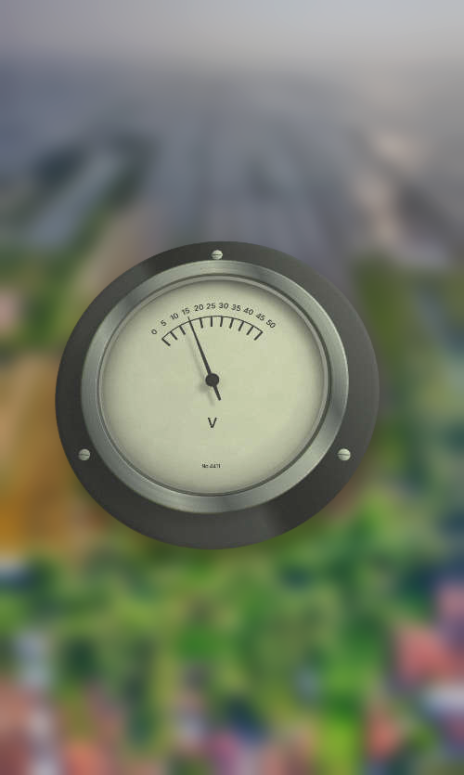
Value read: 15 V
